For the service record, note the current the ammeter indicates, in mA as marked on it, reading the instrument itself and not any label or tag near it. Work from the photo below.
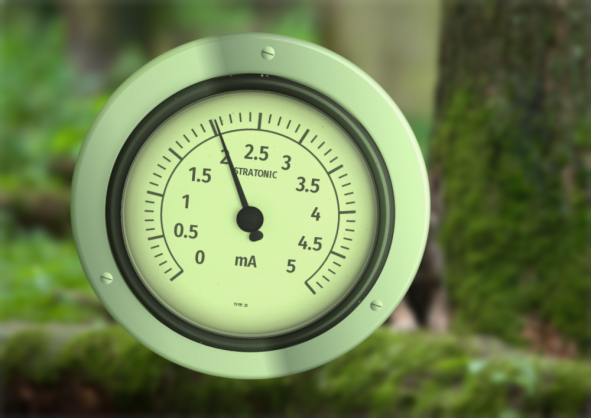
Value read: 2.05 mA
